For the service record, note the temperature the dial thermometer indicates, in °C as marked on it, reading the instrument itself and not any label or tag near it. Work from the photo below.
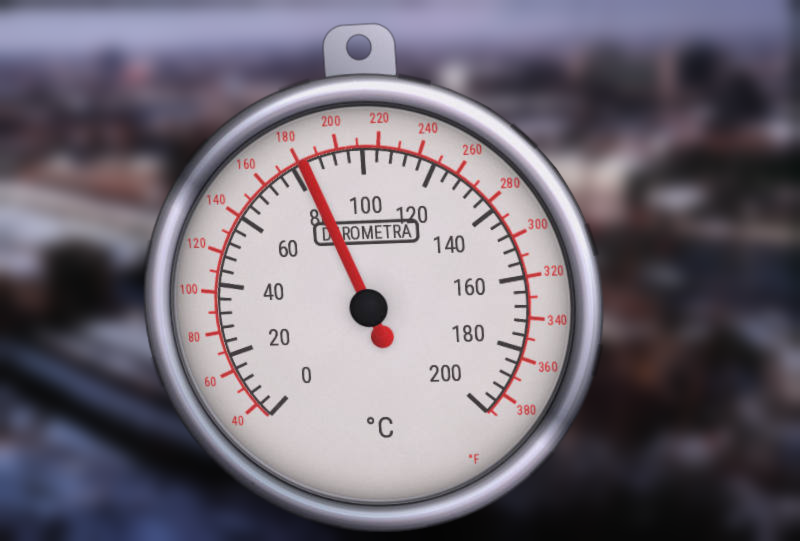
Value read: 84 °C
